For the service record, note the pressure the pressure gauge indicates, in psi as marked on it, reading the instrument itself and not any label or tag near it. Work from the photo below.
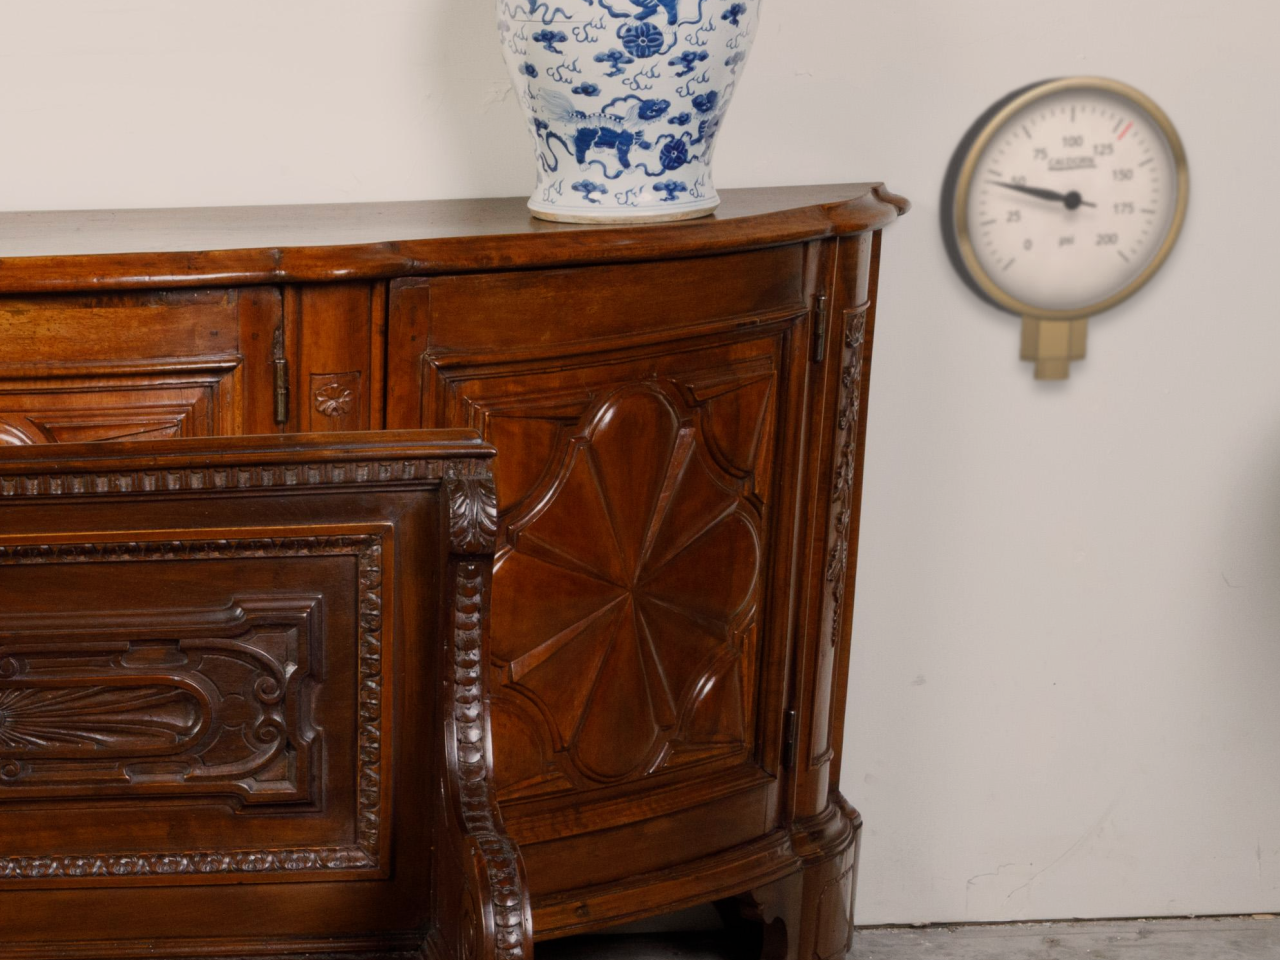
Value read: 45 psi
